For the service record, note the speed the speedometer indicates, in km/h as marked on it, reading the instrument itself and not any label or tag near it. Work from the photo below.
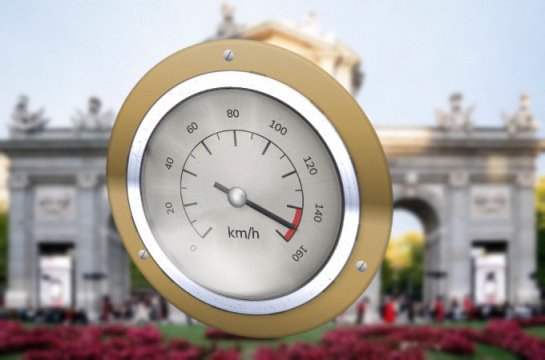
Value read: 150 km/h
